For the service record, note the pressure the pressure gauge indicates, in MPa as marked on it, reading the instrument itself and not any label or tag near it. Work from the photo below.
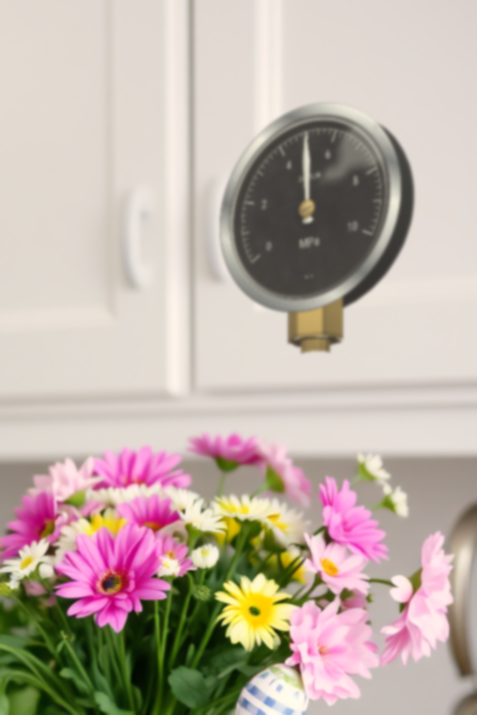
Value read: 5 MPa
